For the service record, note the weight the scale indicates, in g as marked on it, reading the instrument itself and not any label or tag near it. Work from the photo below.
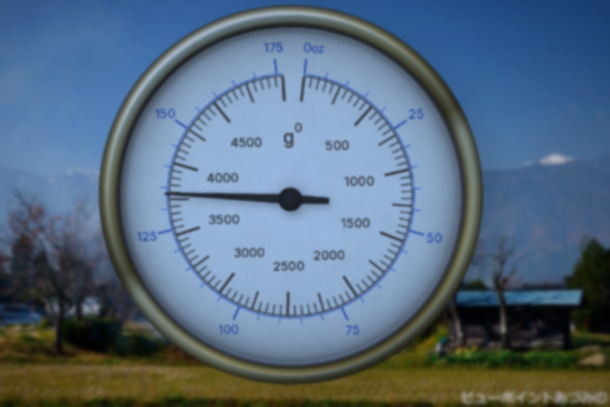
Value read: 3800 g
